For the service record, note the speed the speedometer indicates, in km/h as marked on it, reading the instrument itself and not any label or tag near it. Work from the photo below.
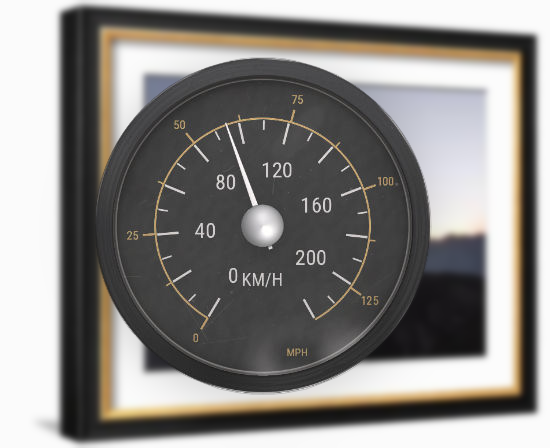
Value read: 95 km/h
